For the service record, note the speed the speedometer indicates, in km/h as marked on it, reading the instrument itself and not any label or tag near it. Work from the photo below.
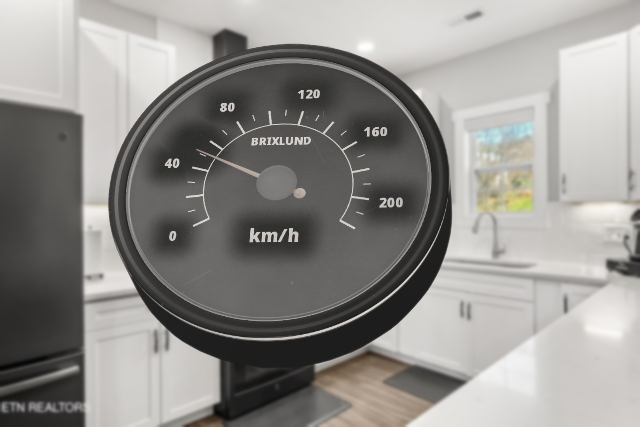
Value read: 50 km/h
